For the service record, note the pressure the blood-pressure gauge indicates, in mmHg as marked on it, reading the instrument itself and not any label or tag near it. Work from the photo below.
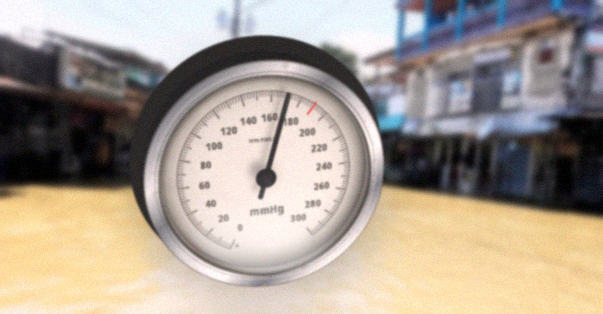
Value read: 170 mmHg
